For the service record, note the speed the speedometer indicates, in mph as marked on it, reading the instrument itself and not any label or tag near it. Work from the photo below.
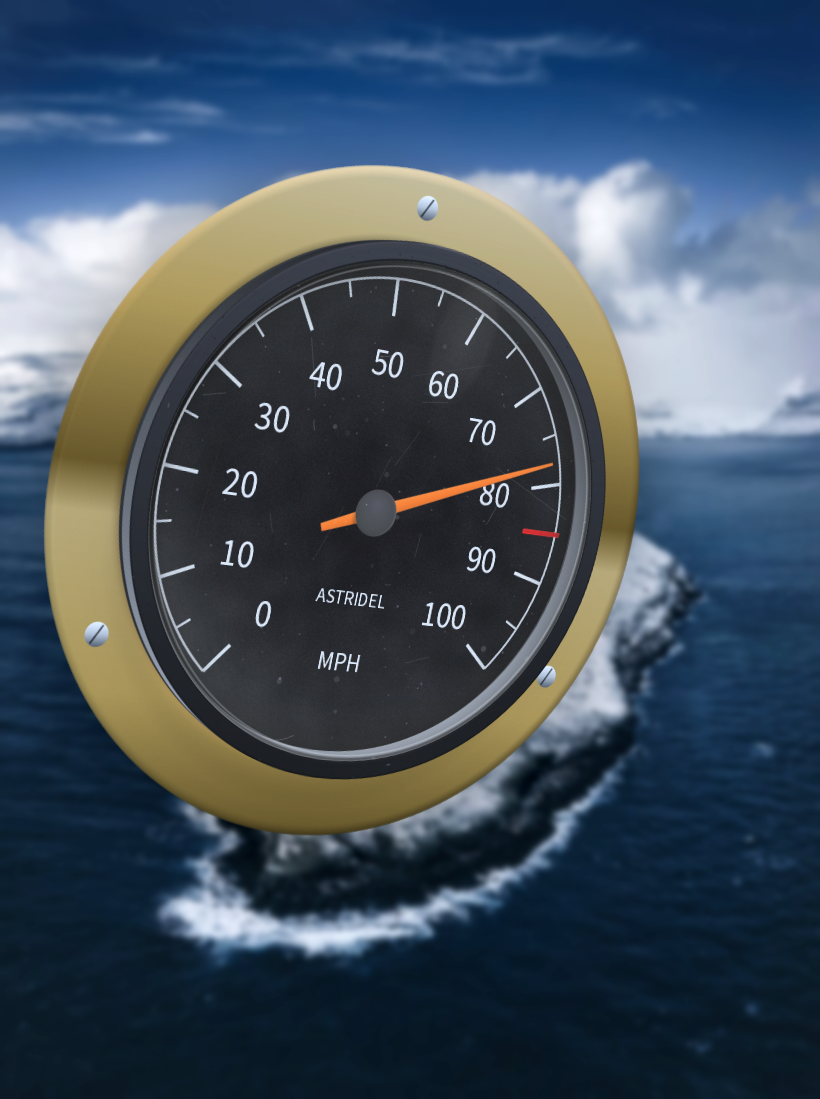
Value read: 77.5 mph
